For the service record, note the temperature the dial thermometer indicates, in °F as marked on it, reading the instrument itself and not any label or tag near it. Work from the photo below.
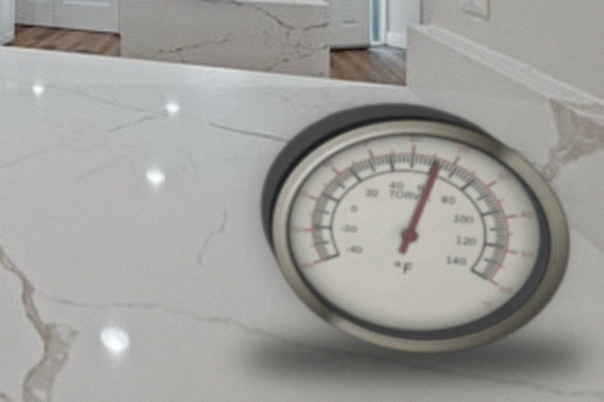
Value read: 60 °F
